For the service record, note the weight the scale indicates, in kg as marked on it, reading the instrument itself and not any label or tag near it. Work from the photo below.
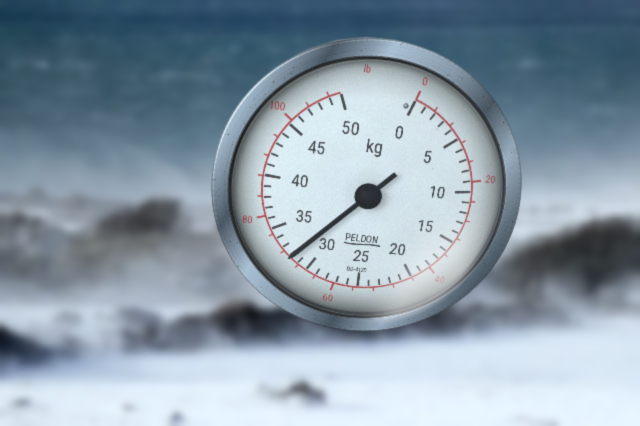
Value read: 32 kg
